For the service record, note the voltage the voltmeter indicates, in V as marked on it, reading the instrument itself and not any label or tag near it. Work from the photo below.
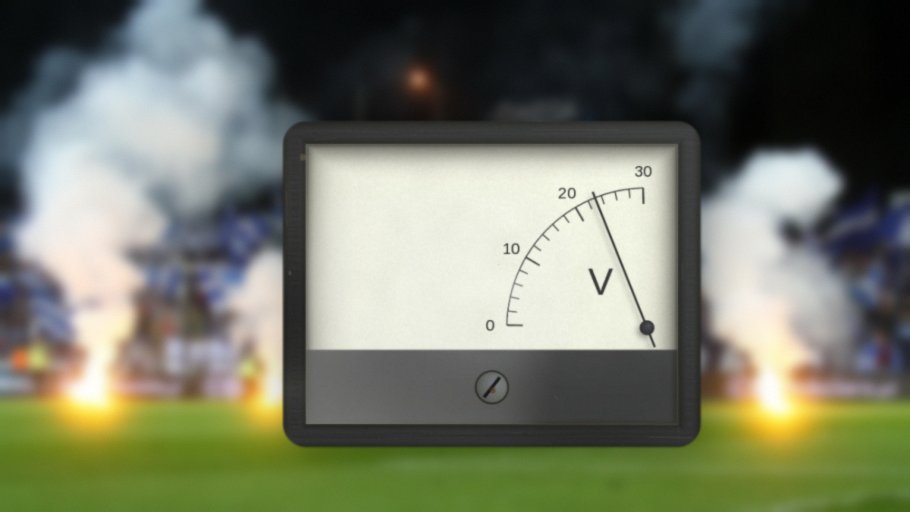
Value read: 23 V
